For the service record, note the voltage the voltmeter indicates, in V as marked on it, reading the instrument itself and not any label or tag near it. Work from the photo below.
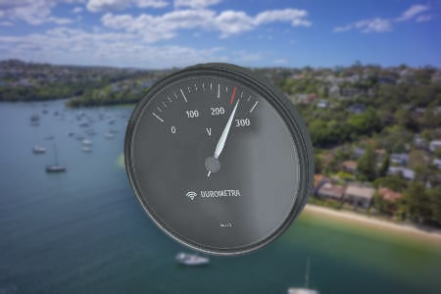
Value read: 260 V
